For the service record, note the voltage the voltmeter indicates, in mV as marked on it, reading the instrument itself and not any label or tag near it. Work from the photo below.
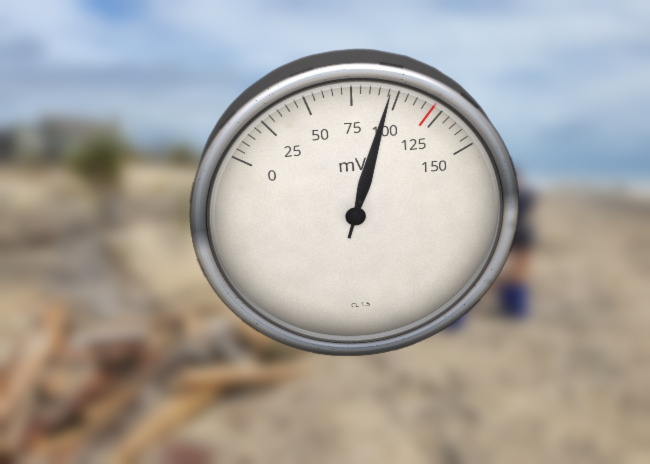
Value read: 95 mV
